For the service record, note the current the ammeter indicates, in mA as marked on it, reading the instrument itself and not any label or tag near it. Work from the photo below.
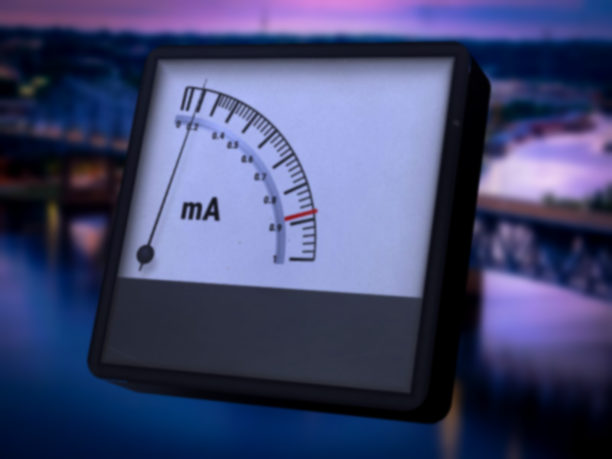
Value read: 0.2 mA
